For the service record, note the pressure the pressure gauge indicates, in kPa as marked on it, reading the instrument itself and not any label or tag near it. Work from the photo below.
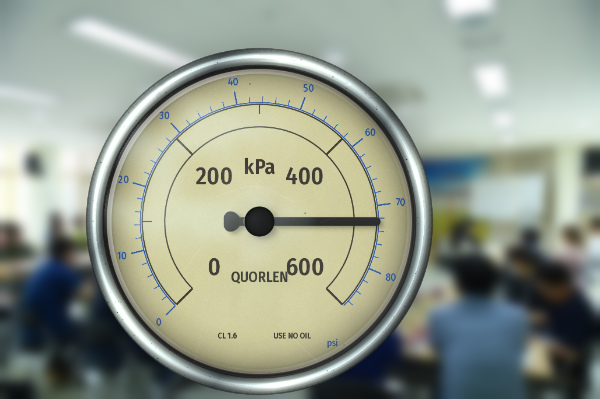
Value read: 500 kPa
